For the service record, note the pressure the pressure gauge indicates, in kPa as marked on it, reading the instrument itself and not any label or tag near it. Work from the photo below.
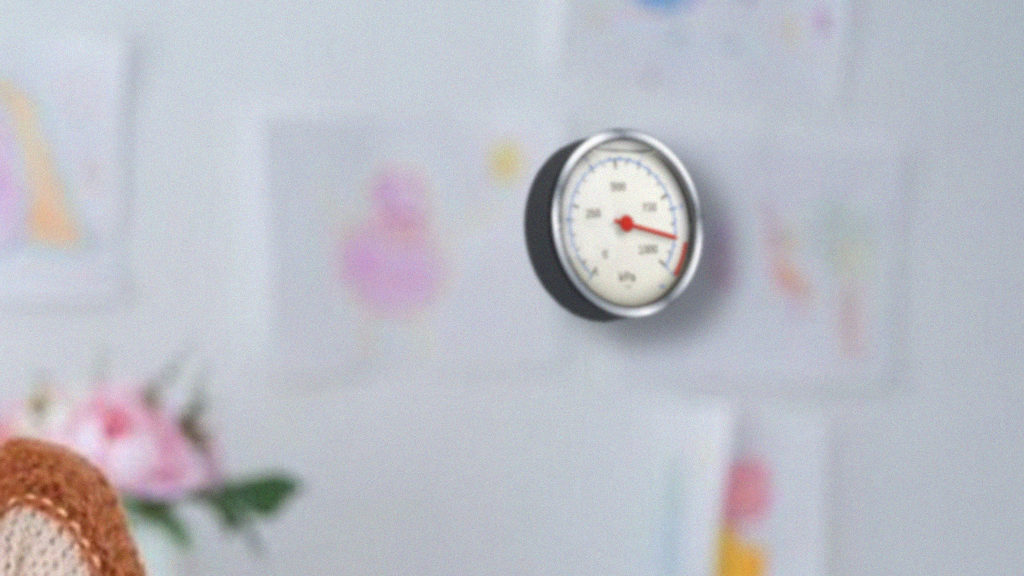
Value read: 900 kPa
